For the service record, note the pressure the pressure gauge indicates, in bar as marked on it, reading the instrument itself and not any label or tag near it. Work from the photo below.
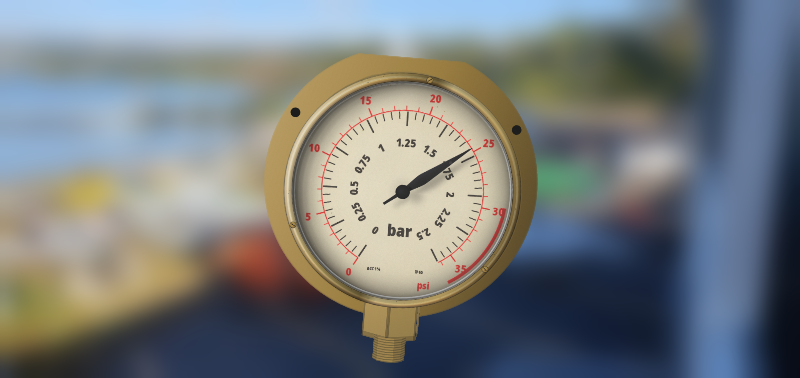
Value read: 1.7 bar
